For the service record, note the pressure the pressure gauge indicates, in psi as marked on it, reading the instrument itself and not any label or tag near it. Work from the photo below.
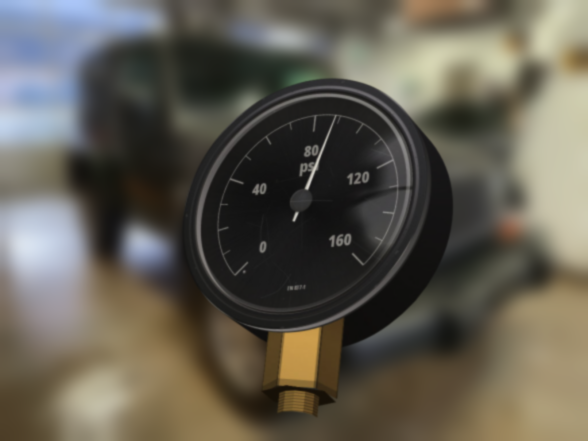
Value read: 90 psi
